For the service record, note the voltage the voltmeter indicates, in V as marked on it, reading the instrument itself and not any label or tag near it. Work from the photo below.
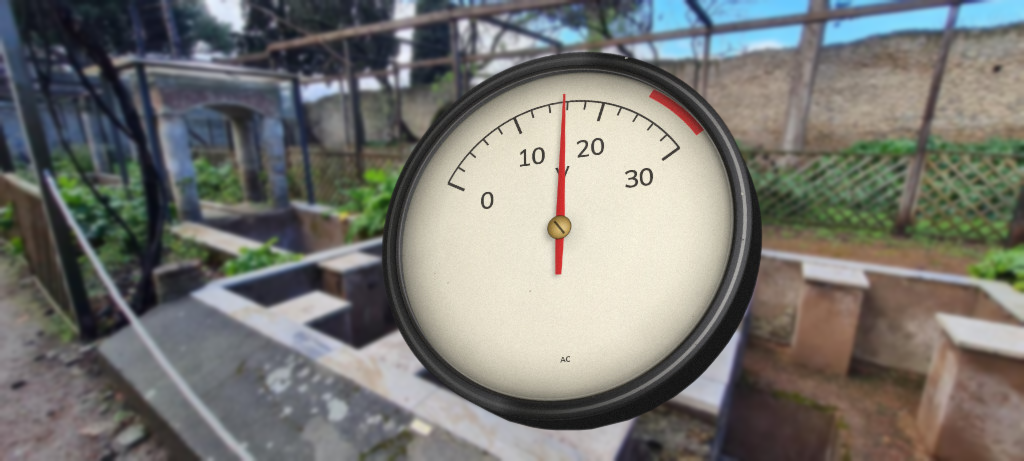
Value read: 16 V
